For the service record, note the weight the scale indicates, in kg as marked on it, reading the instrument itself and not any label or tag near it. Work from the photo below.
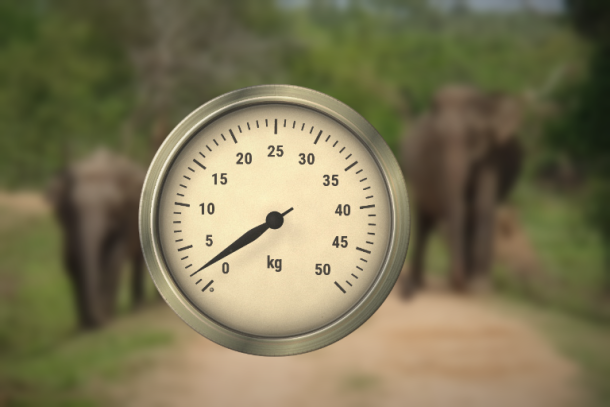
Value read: 2 kg
